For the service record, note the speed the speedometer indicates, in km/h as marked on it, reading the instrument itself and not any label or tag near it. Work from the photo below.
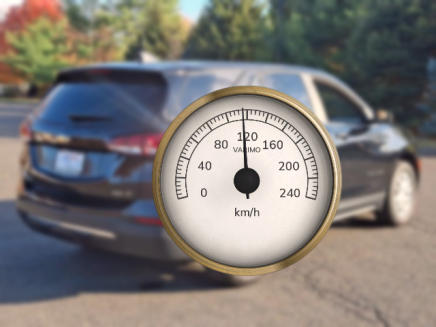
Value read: 116 km/h
